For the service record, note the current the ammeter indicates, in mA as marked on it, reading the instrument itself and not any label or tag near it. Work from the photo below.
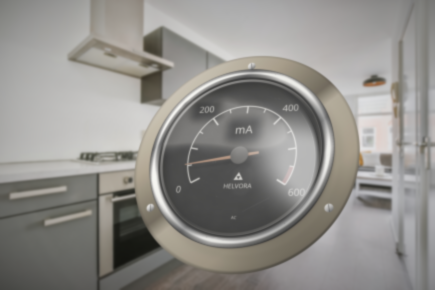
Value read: 50 mA
